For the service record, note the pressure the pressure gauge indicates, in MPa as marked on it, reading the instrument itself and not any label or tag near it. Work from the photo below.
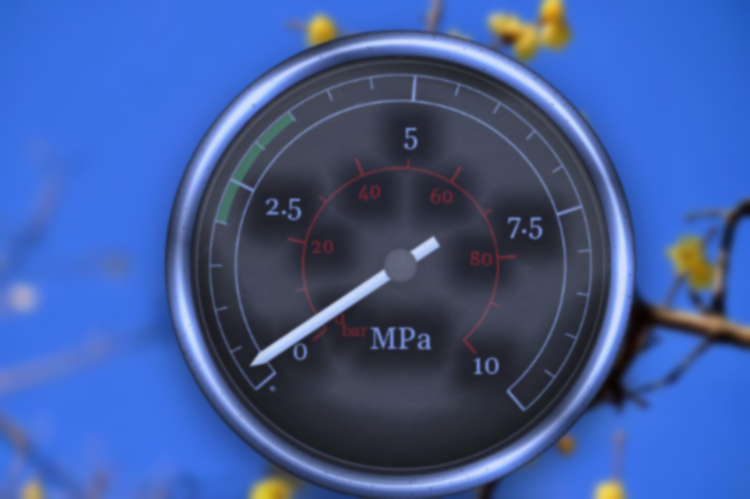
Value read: 0.25 MPa
